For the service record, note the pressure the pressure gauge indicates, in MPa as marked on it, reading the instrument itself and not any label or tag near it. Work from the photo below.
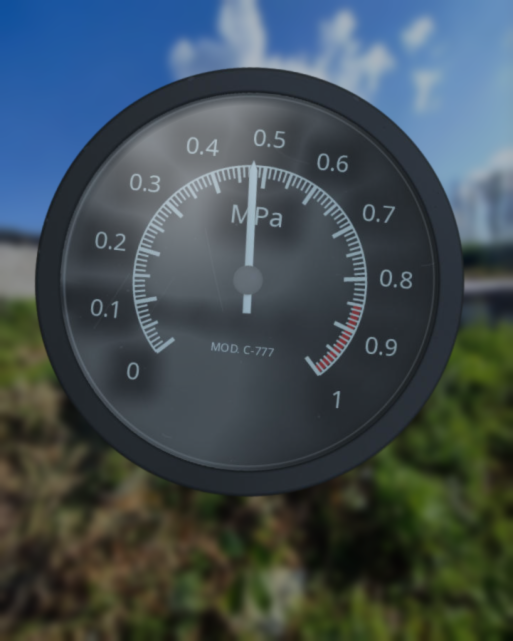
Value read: 0.48 MPa
